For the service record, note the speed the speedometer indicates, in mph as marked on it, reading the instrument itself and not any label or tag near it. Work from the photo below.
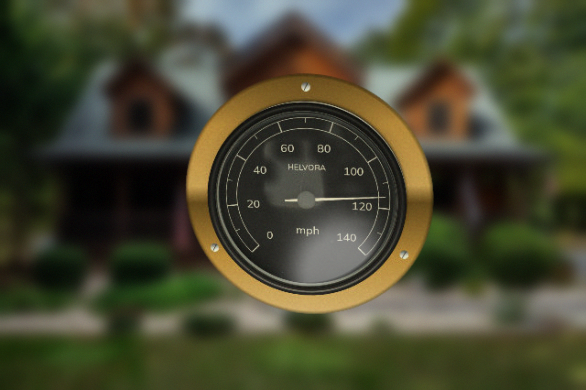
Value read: 115 mph
